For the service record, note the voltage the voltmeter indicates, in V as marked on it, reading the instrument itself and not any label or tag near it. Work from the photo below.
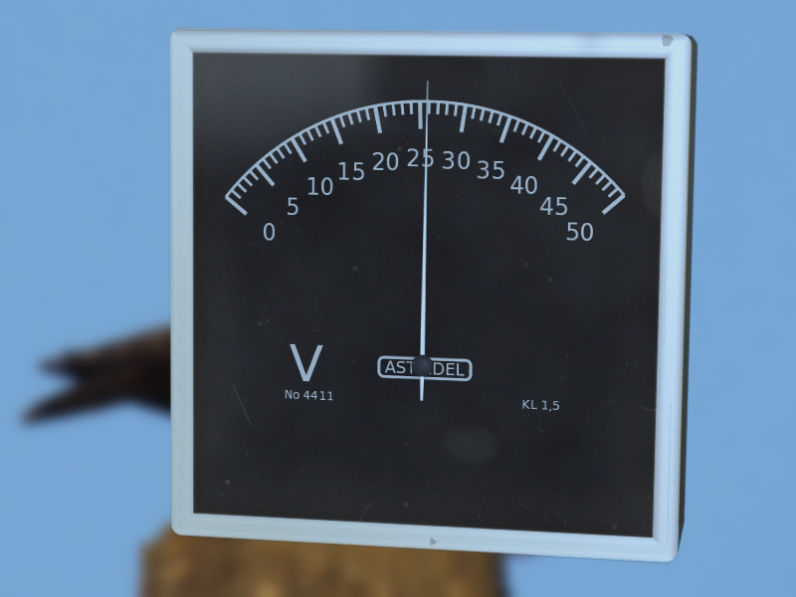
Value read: 26 V
